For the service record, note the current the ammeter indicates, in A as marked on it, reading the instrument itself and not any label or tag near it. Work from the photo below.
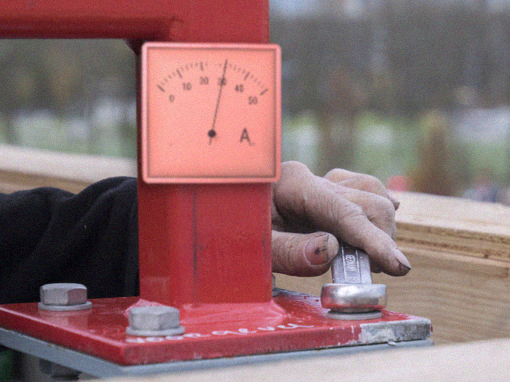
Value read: 30 A
